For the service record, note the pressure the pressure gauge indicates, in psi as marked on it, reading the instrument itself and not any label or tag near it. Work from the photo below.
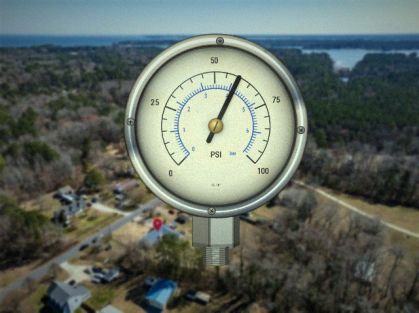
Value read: 60 psi
